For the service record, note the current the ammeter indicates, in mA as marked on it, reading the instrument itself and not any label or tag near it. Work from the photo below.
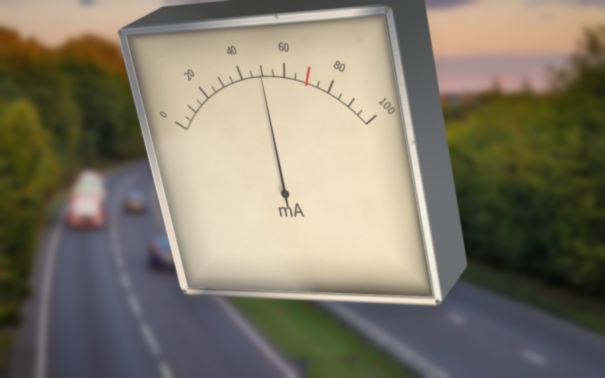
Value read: 50 mA
